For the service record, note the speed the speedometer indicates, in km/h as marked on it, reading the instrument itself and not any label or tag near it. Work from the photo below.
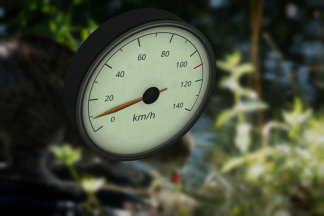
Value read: 10 km/h
